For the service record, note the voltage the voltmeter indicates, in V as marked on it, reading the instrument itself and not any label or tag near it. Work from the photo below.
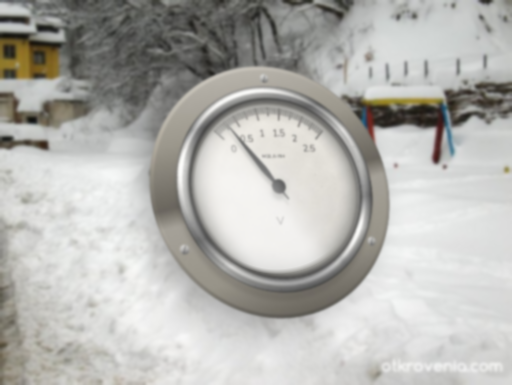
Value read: 0.25 V
